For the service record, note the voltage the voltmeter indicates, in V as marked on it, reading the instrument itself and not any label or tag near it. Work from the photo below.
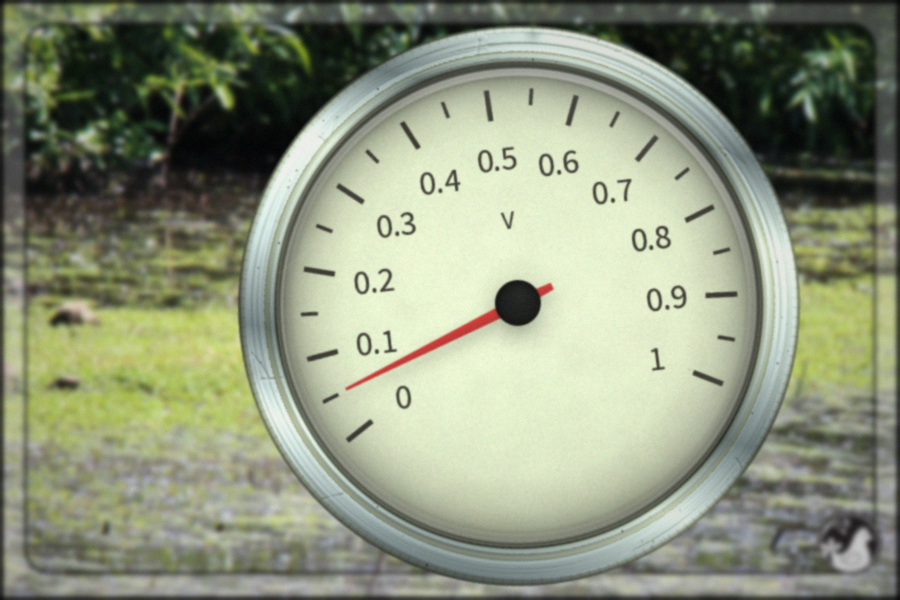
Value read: 0.05 V
